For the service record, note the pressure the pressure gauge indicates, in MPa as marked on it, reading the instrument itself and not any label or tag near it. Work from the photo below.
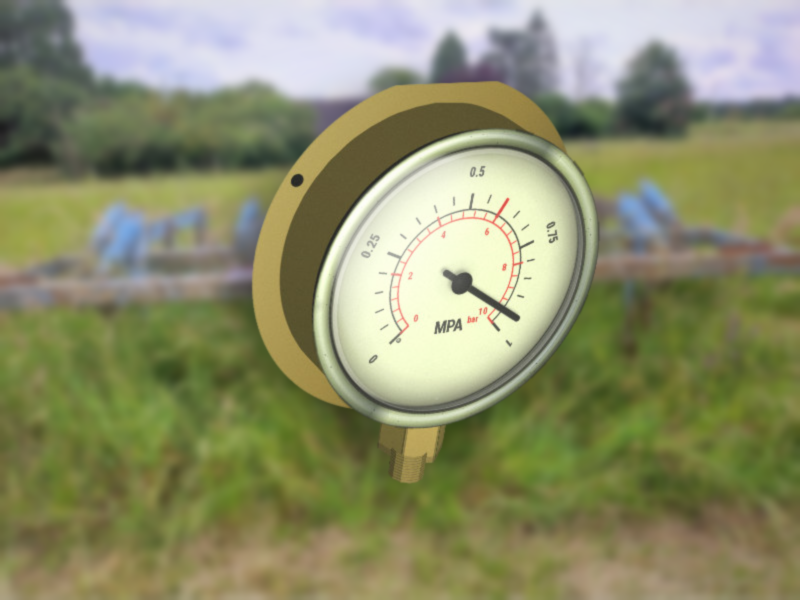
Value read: 0.95 MPa
